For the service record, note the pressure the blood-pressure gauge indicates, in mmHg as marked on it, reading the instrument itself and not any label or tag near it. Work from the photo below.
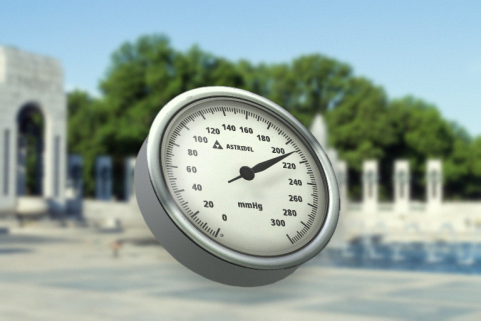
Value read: 210 mmHg
